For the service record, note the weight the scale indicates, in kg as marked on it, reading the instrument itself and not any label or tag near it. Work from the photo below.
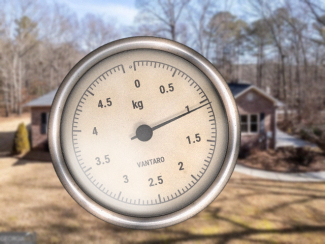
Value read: 1.05 kg
